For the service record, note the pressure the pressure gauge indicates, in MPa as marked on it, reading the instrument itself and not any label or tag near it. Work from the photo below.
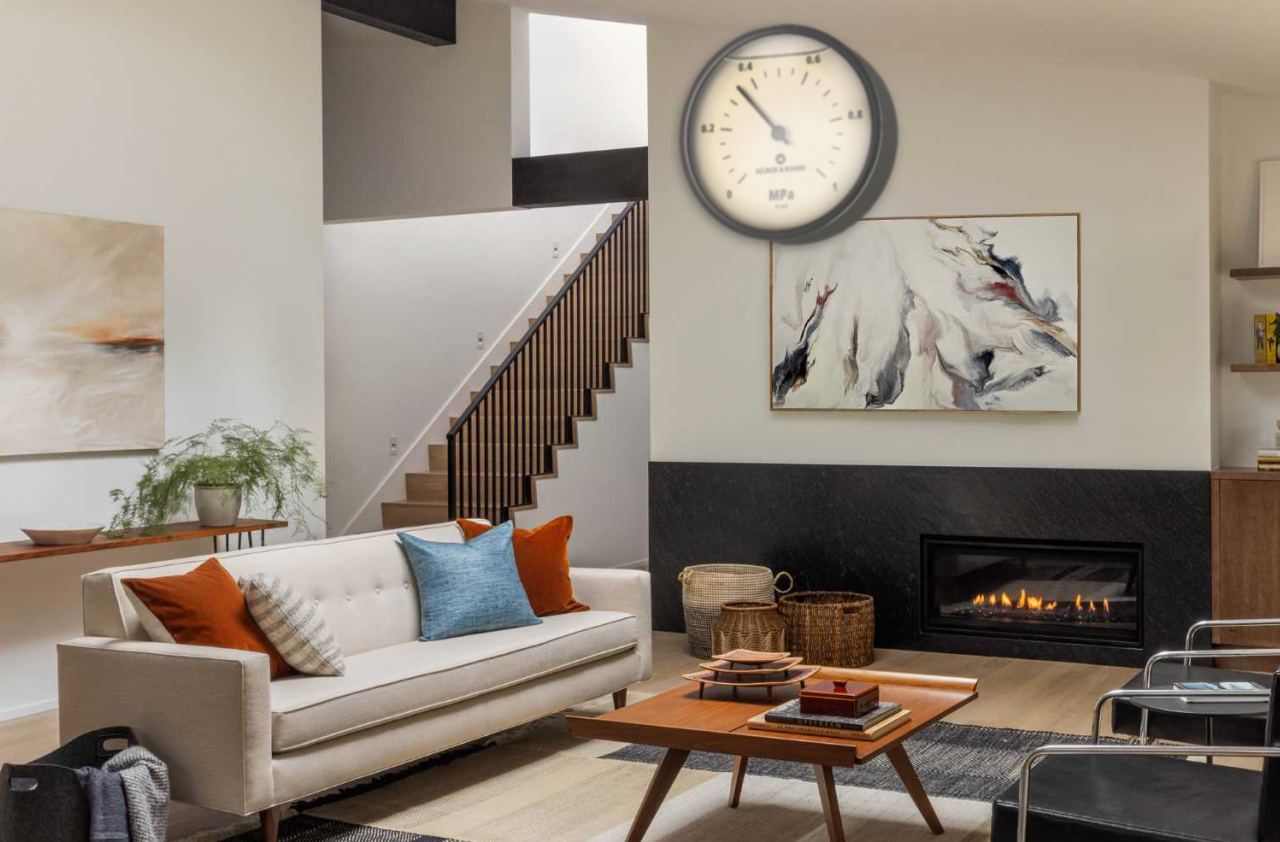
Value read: 0.35 MPa
